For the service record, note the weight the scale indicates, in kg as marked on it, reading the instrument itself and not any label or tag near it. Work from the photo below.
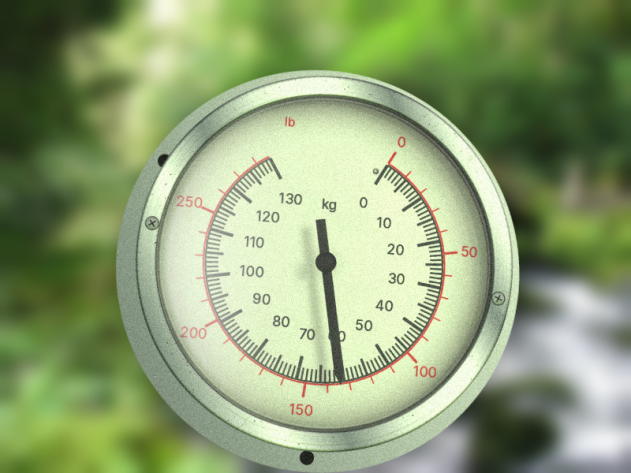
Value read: 61 kg
